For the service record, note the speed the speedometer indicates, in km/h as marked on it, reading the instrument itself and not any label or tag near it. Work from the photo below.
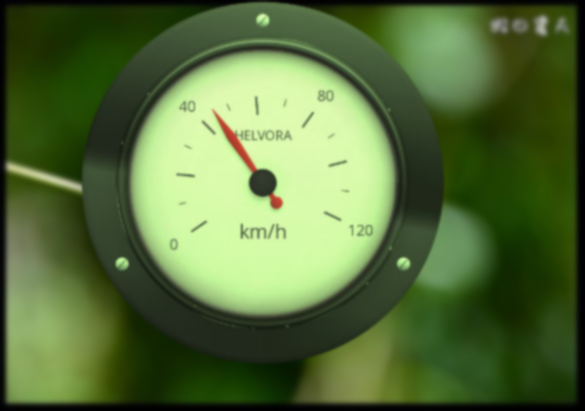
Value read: 45 km/h
